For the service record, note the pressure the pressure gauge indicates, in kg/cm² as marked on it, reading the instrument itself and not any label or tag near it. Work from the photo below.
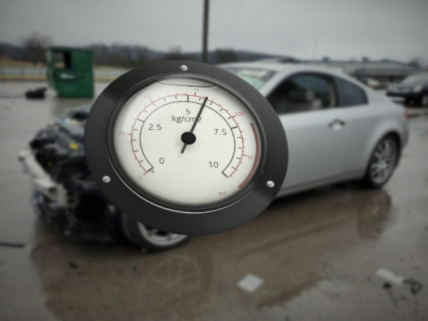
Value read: 5.75 kg/cm²
